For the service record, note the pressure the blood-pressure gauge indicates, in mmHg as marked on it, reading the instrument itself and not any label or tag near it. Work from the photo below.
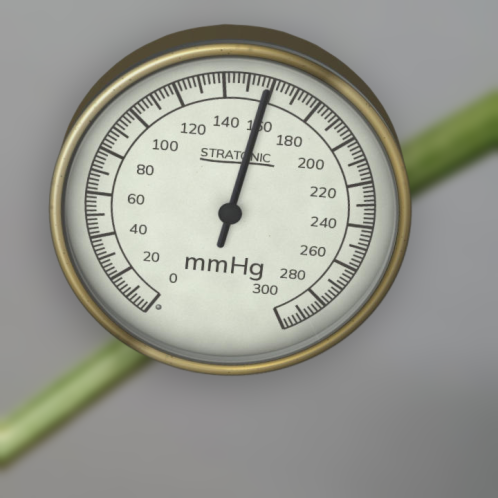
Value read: 158 mmHg
